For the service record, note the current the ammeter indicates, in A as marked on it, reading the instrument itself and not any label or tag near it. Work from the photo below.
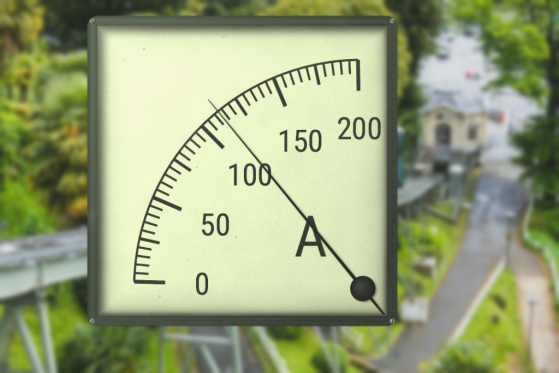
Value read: 112.5 A
